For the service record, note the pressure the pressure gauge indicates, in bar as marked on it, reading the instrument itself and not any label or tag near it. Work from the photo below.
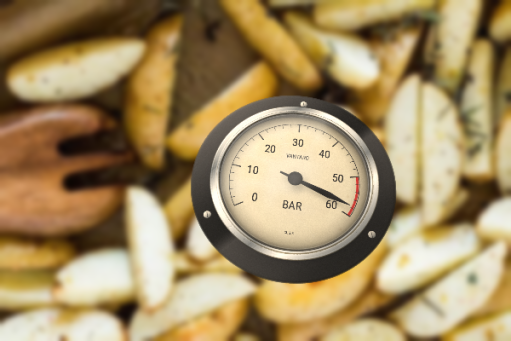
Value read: 58 bar
